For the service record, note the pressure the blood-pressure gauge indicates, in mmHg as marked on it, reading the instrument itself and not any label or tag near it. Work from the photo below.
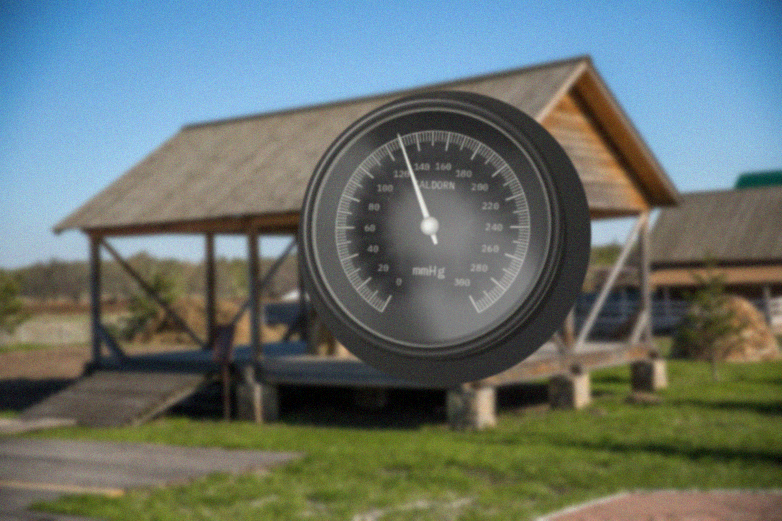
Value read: 130 mmHg
